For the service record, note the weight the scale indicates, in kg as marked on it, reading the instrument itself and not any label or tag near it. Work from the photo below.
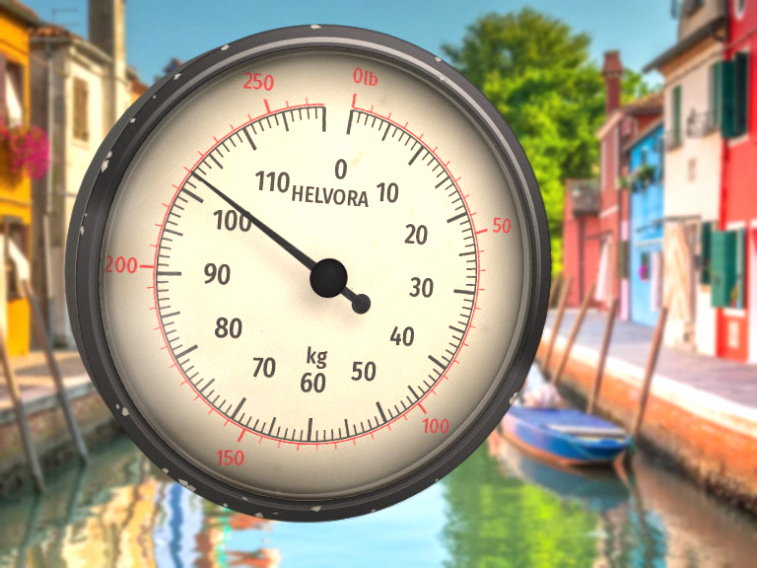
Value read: 102 kg
